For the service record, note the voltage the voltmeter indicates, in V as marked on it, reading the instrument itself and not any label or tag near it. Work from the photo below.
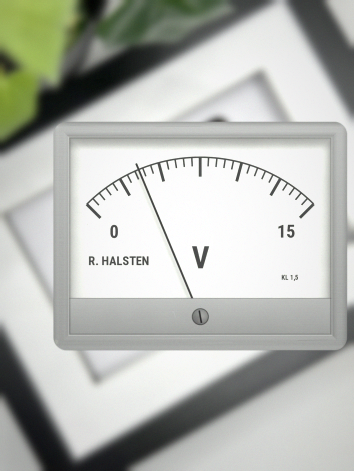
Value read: 3.75 V
